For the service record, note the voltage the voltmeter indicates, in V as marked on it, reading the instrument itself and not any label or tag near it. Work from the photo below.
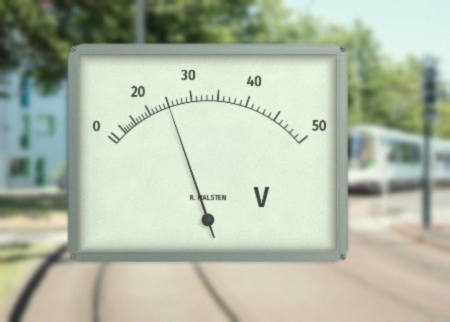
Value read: 25 V
